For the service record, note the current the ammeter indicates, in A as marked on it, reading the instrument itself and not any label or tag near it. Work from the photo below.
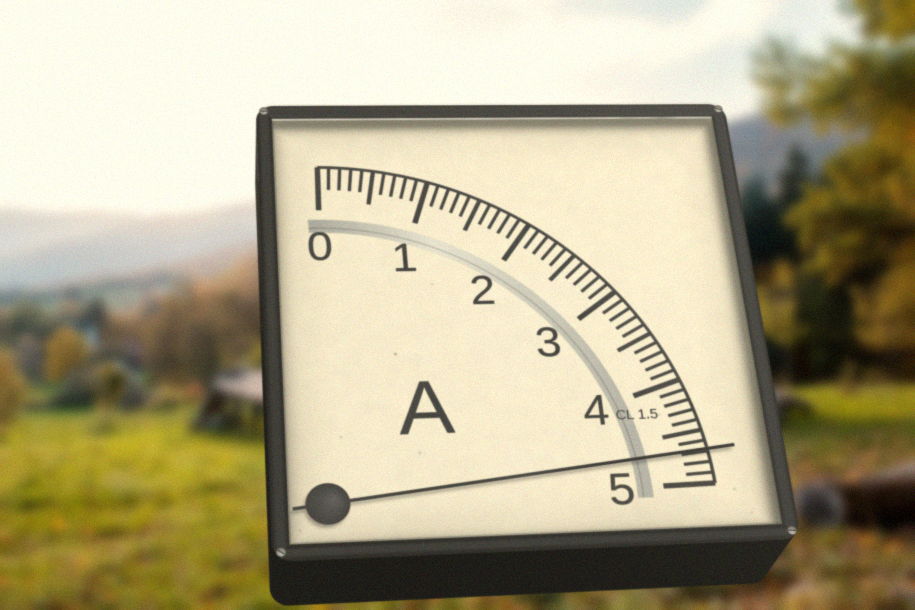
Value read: 4.7 A
